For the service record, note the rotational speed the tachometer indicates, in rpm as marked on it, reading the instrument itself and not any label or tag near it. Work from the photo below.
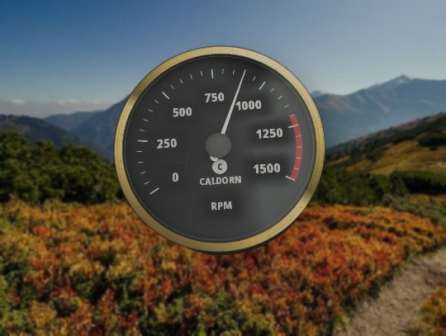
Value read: 900 rpm
